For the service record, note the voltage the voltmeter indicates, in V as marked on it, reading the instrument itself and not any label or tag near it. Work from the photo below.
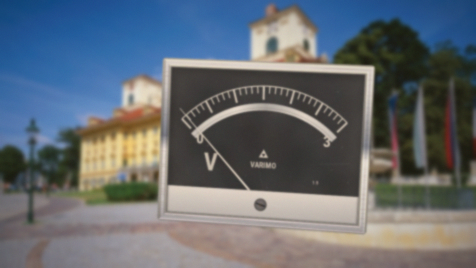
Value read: 0.1 V
